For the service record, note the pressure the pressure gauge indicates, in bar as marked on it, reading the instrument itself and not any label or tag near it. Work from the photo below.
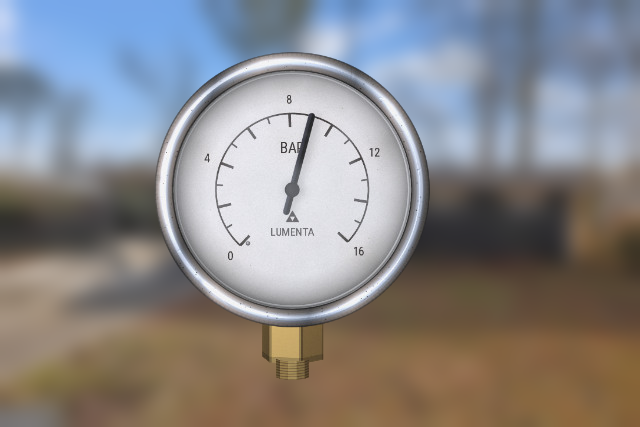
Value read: 9 bar
